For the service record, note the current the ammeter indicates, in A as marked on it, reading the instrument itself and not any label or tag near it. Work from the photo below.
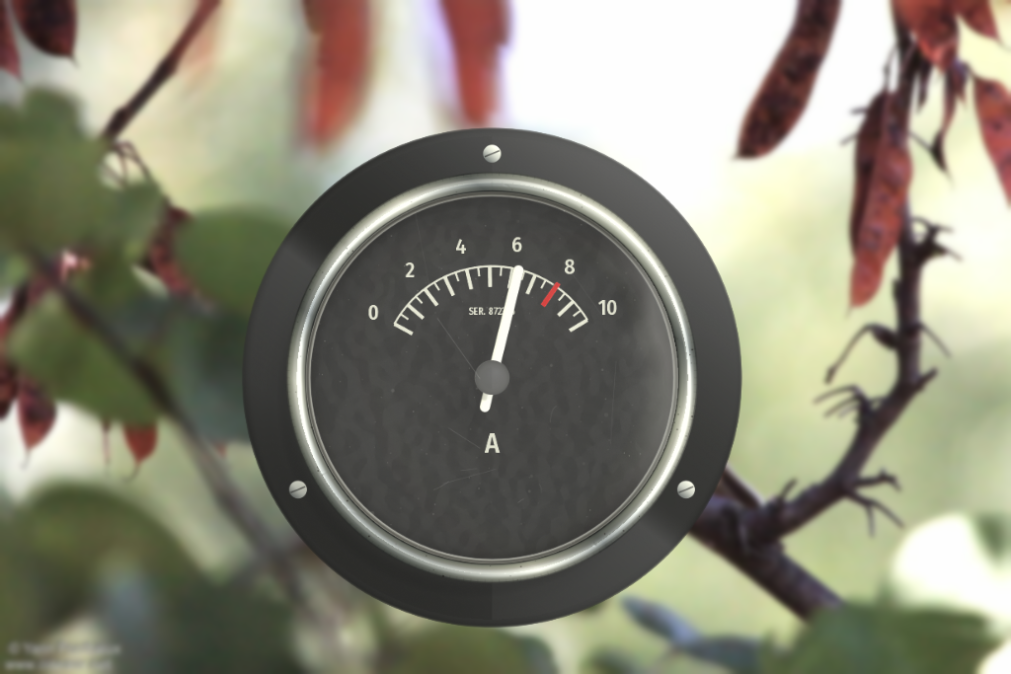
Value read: 6.25 A
